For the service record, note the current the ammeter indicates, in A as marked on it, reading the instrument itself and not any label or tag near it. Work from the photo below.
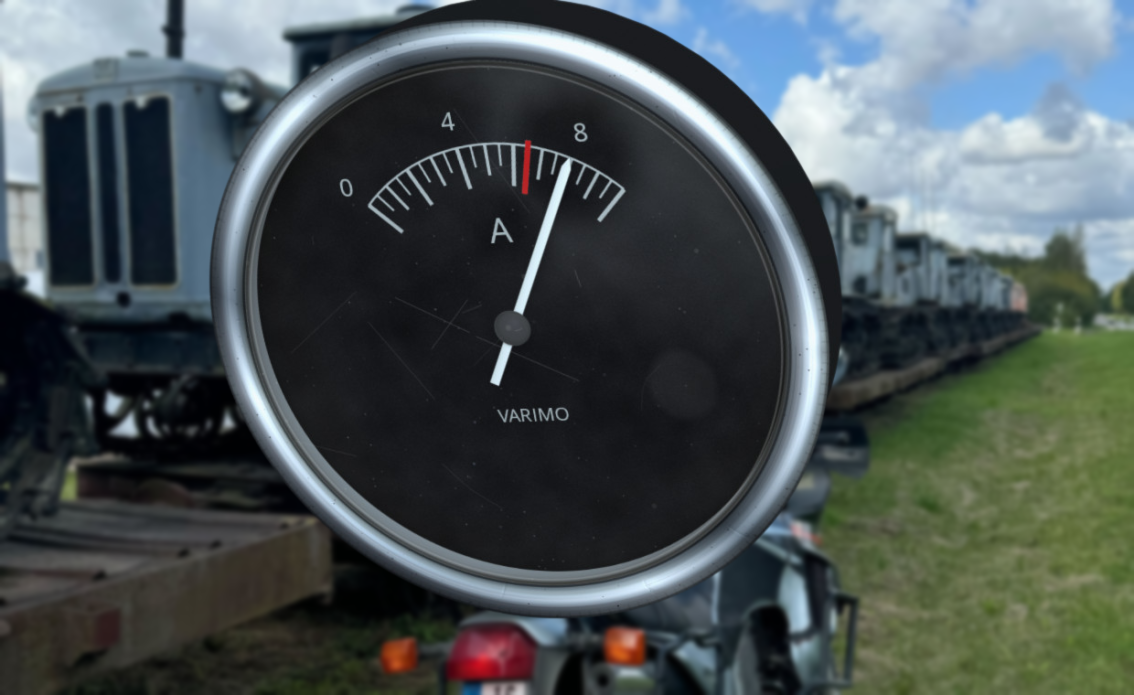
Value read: 8 A
